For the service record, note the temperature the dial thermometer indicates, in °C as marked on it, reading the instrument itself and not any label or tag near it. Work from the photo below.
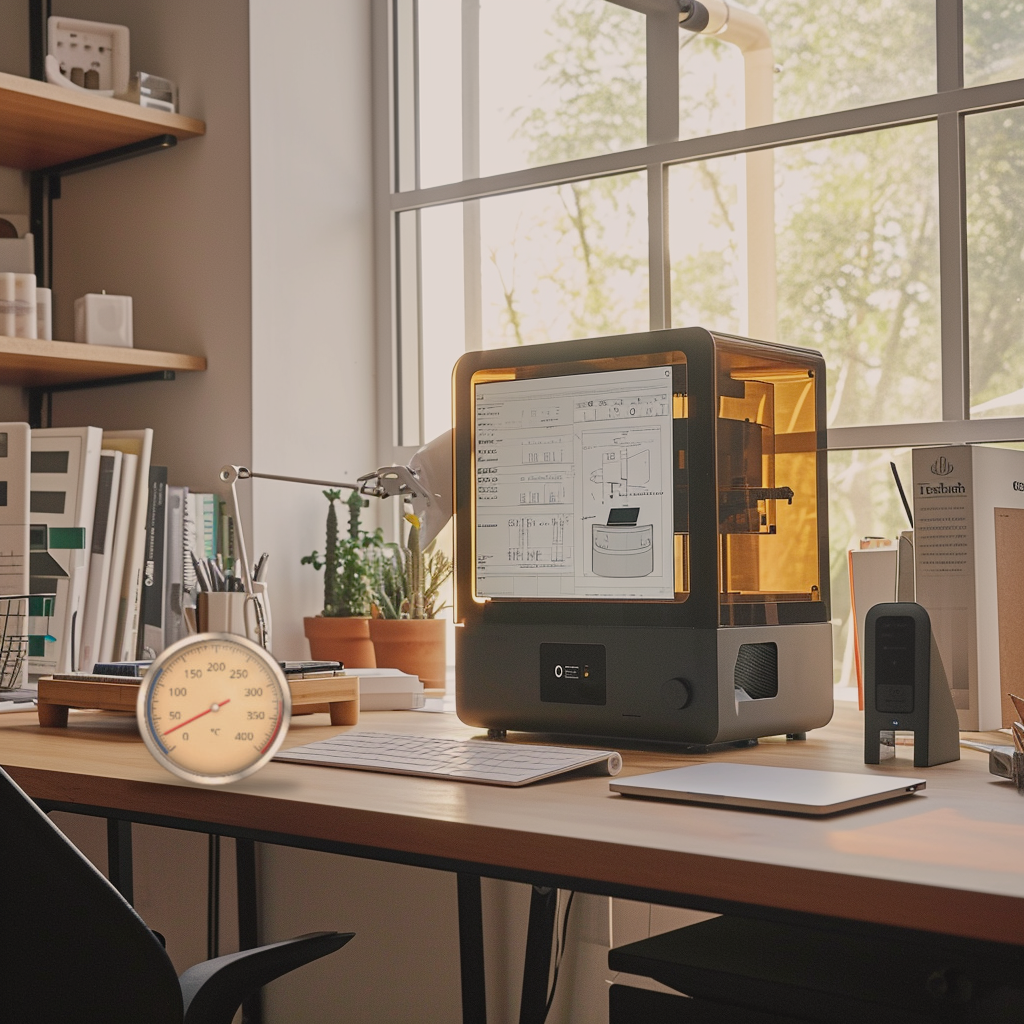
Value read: 25 °C
